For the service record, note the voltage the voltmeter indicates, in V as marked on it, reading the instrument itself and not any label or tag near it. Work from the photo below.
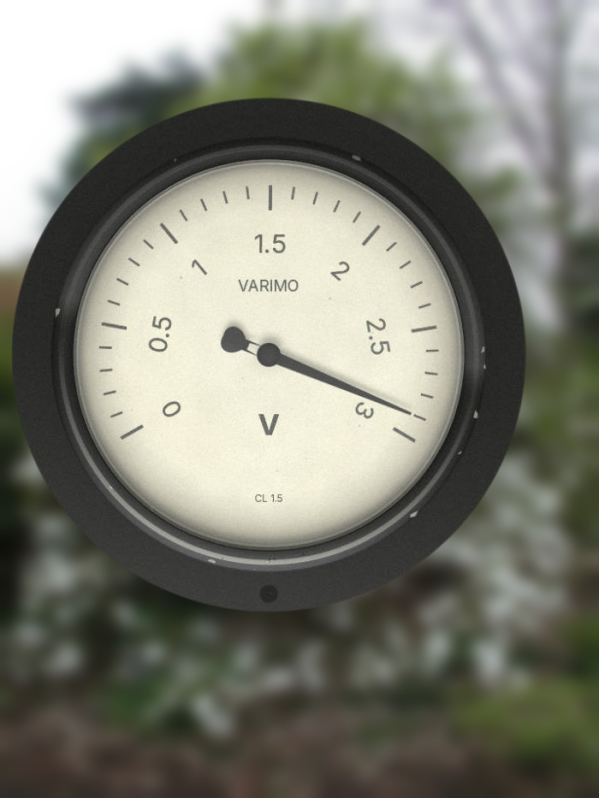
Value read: 2.9 V
